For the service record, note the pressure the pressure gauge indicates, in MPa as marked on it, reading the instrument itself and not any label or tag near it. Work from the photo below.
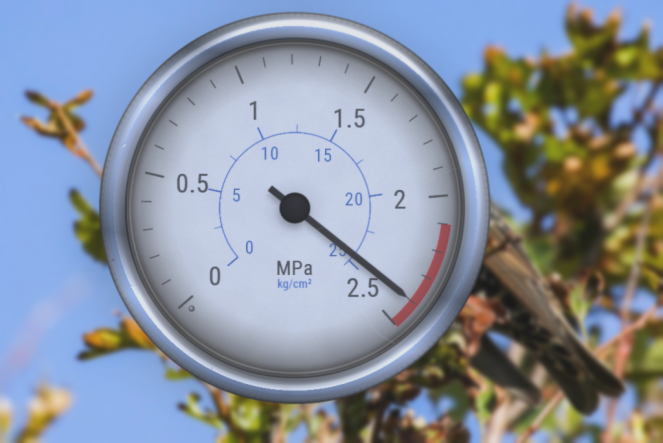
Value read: 2.4 MPa
